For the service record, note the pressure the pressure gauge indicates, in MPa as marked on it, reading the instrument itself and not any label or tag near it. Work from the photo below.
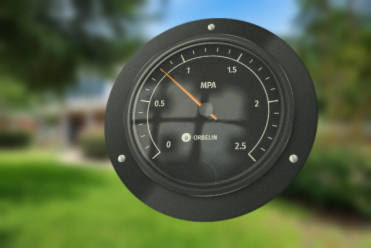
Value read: 0.8 MPa
